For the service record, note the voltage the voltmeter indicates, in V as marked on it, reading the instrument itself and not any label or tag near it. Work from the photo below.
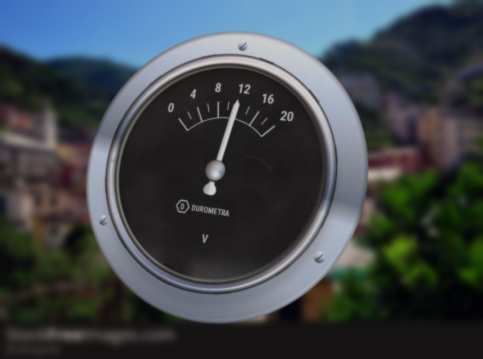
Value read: 12 V
